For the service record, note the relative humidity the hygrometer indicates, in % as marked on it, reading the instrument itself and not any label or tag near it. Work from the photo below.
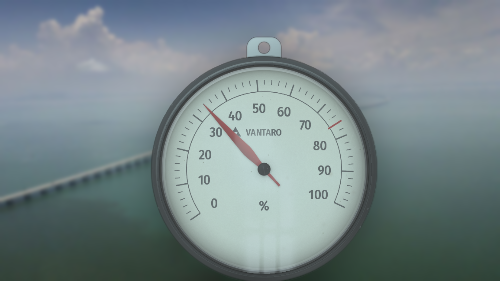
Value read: 34 %
